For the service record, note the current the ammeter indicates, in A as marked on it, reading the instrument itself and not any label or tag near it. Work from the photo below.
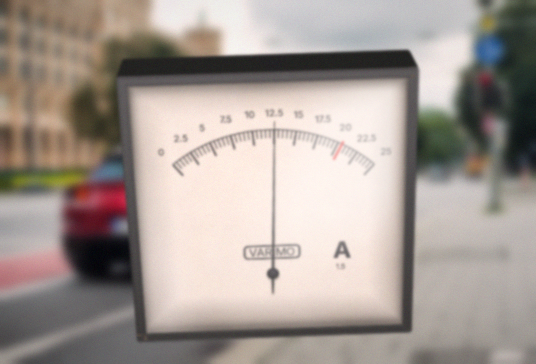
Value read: 12.5 A
